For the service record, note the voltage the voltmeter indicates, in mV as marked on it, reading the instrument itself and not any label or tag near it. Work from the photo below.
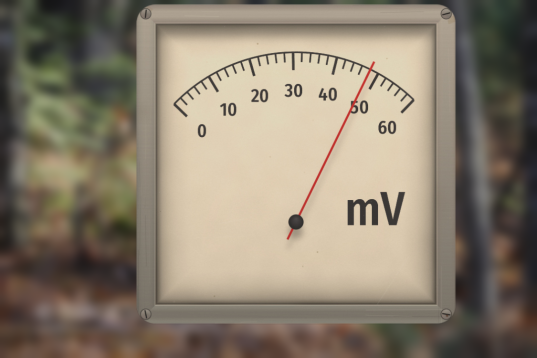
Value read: 48 mV
